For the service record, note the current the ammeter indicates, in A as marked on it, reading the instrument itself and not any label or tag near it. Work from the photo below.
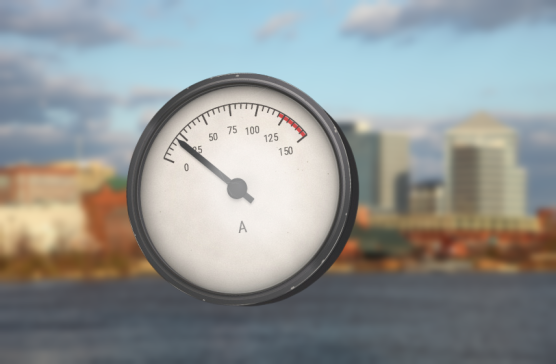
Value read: 20 A
